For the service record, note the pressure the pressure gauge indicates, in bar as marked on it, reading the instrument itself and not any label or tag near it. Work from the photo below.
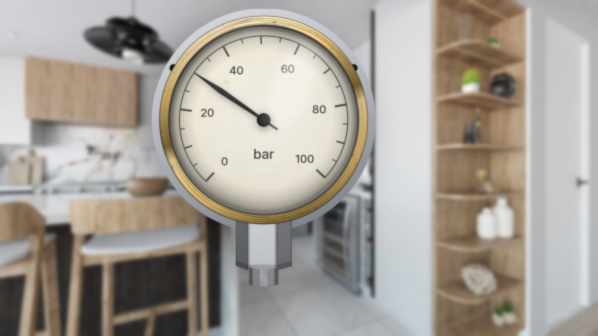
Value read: 30 bar
